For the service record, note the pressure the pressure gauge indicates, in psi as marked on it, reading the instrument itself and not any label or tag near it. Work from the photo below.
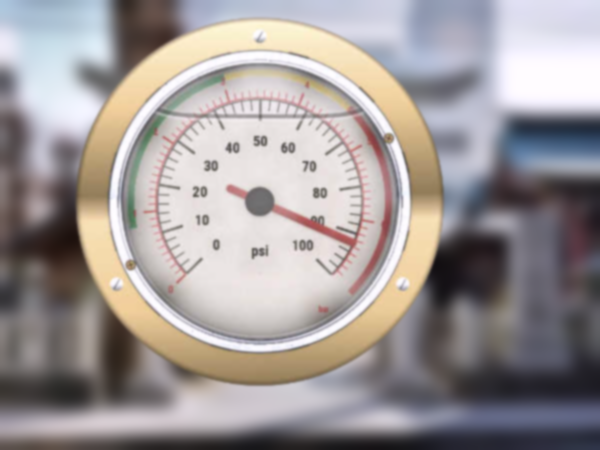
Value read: 92 psi
